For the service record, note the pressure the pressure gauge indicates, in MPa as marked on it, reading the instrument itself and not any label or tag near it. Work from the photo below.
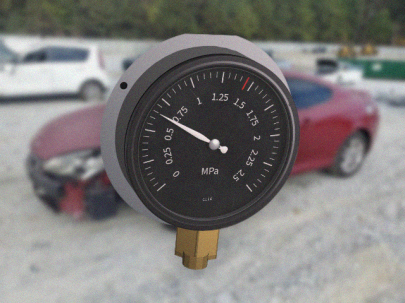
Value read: 0.65 MPa
